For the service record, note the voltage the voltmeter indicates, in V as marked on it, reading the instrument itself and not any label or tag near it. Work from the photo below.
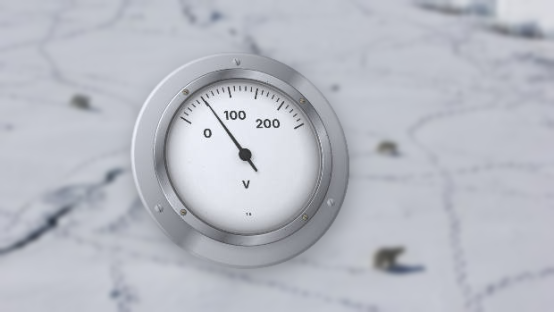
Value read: 50 V
